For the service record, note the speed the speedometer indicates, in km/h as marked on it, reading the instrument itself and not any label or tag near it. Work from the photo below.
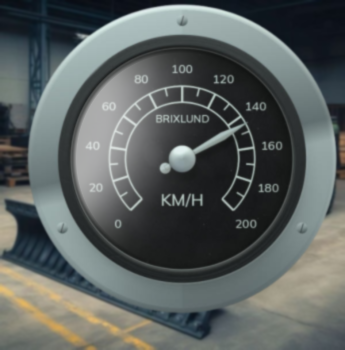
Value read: 145 km/h
